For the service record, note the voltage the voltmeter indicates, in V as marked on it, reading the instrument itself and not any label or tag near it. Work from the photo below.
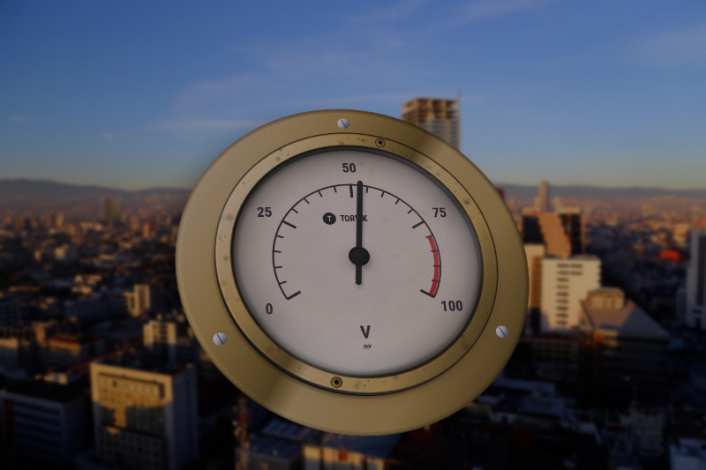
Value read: 52.5 V
